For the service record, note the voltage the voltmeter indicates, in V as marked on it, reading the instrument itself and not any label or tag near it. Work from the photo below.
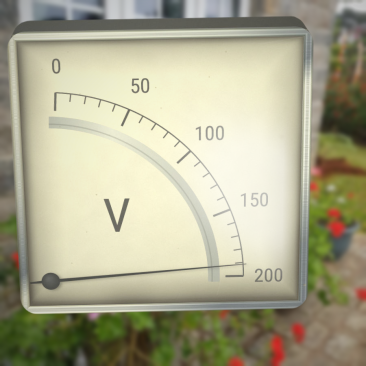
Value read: 190 V
